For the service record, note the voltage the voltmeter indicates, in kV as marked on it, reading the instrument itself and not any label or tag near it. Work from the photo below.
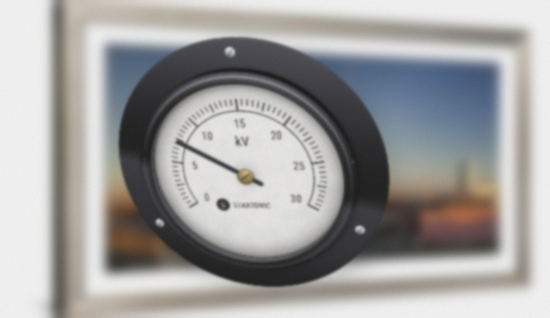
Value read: 7.5 kV
